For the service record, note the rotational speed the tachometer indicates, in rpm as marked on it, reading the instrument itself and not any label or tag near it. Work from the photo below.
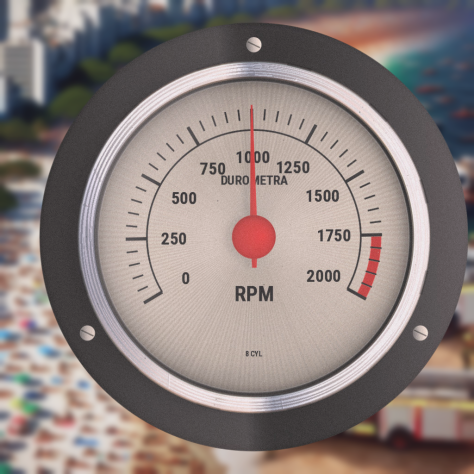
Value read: 1000 rpm
